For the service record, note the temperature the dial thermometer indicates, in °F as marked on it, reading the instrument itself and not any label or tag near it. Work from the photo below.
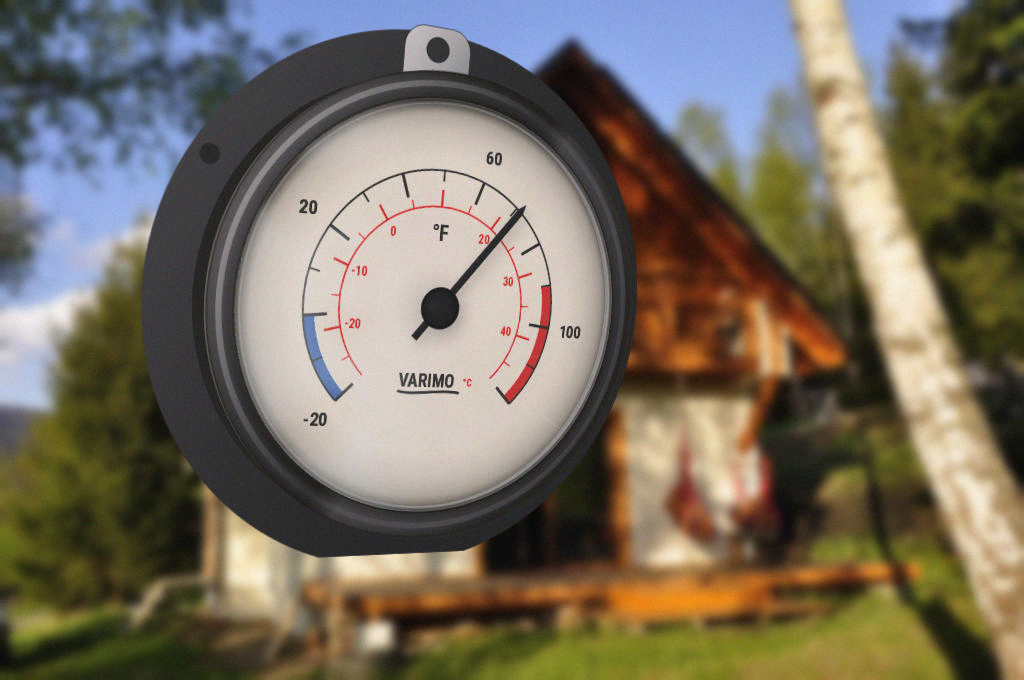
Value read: 70 °F
